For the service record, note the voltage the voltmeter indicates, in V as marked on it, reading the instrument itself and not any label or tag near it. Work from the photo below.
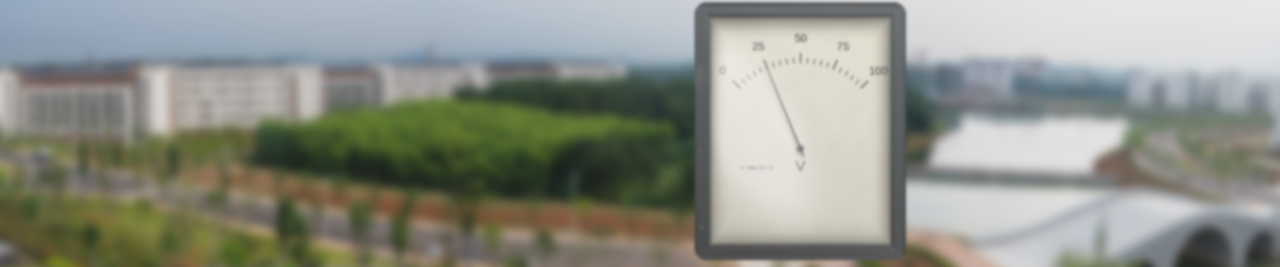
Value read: 25 V
